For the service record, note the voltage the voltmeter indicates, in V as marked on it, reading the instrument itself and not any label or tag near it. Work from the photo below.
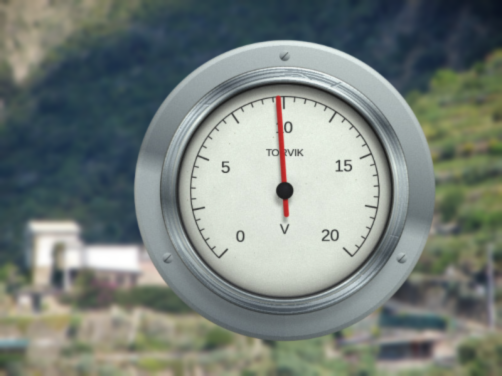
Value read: 9.75 V
